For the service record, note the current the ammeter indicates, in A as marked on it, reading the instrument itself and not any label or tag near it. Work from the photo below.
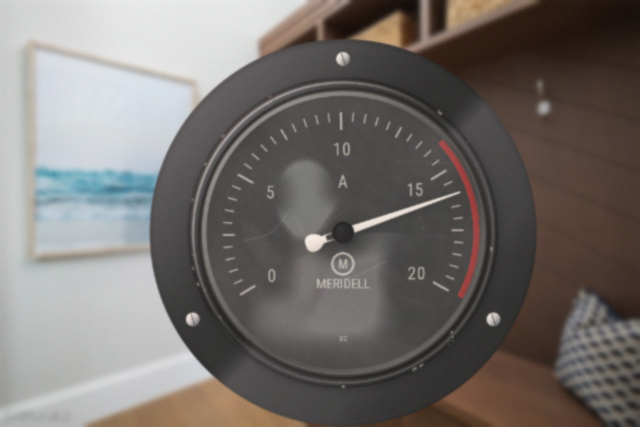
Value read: 16 A
